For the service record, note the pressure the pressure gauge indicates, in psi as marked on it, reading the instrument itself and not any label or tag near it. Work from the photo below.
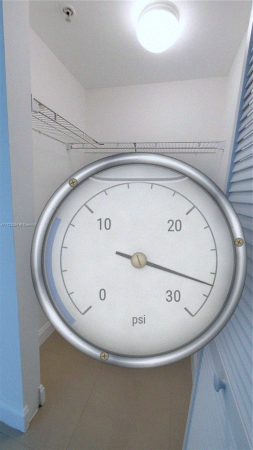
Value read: 27 psi
